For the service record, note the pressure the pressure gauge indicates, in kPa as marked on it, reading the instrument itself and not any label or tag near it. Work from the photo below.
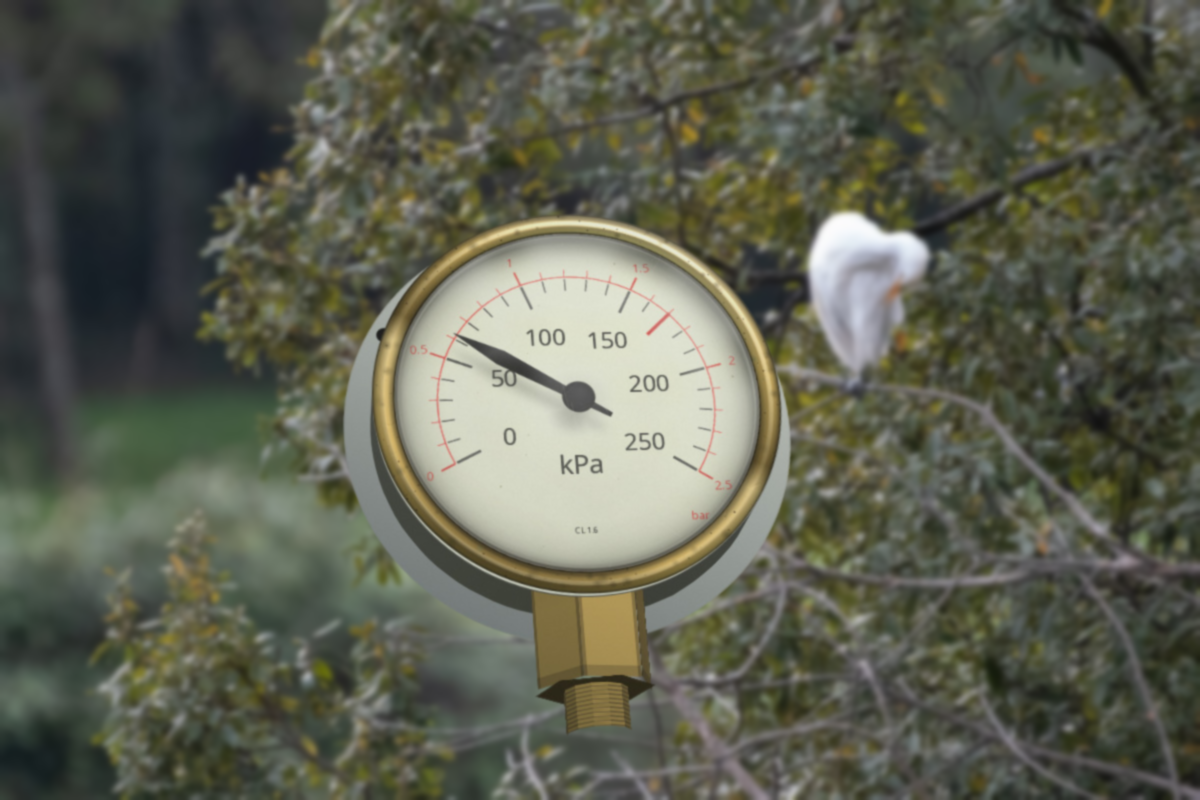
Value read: 60 kPa
